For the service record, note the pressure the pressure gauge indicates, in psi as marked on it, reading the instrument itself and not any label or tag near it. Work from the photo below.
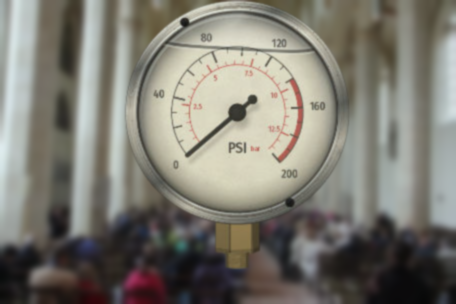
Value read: 0 psi
